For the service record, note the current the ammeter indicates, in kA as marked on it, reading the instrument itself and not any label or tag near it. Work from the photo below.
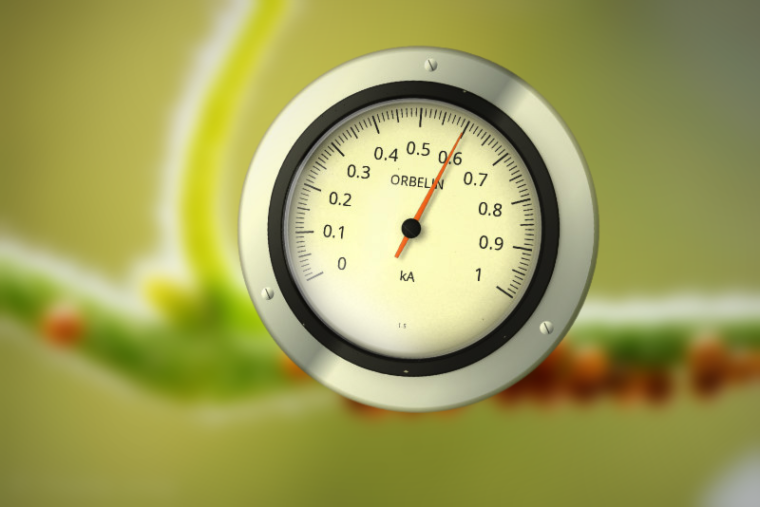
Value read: 0.6 kA
